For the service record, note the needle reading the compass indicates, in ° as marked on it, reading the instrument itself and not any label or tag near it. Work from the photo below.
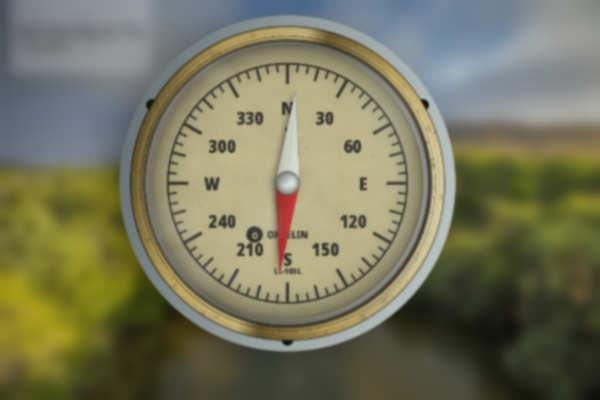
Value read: 185 °
